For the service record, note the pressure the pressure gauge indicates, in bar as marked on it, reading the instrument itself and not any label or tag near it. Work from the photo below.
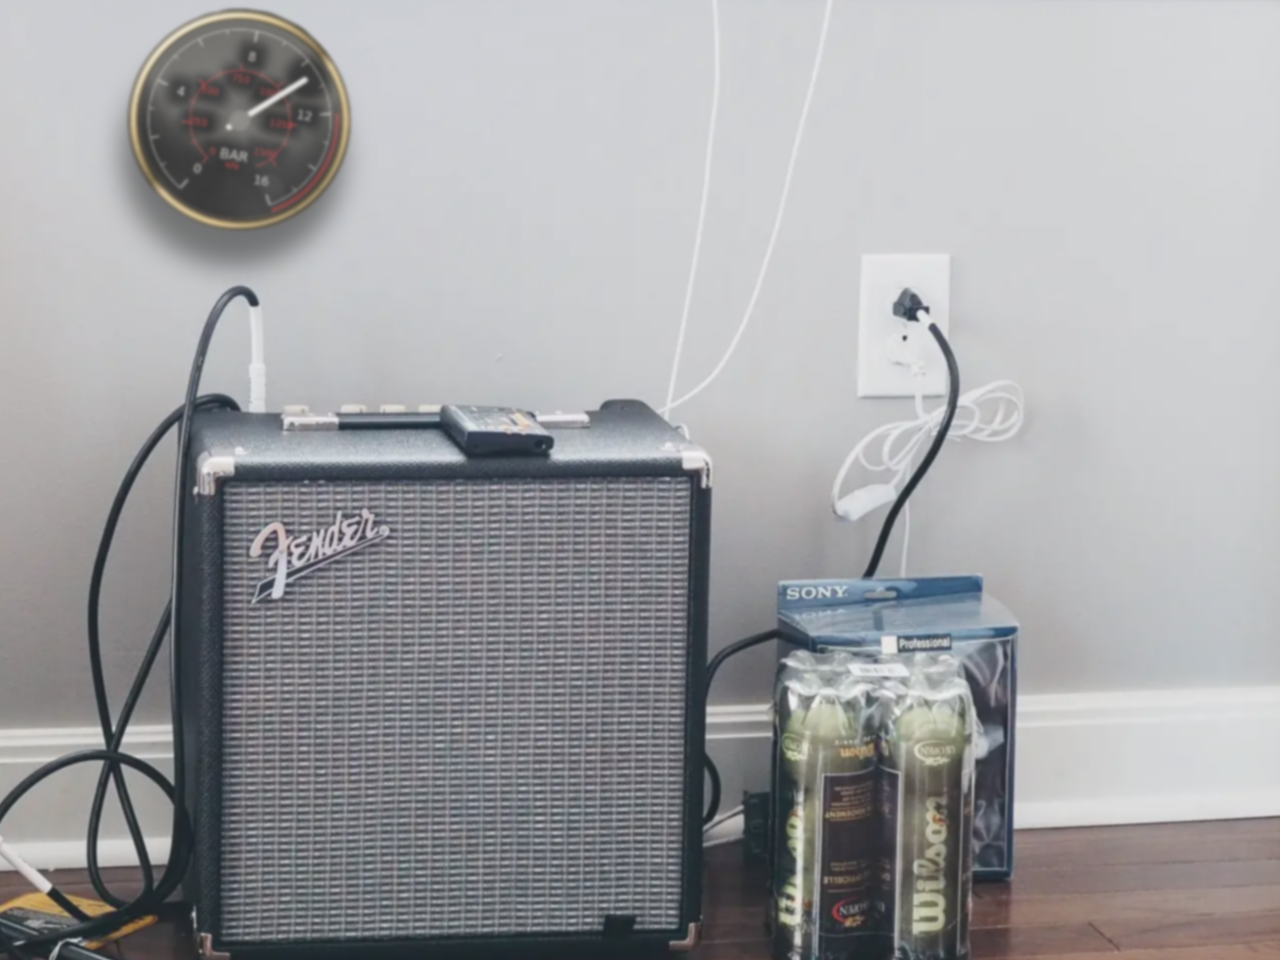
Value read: 10.5 bar
